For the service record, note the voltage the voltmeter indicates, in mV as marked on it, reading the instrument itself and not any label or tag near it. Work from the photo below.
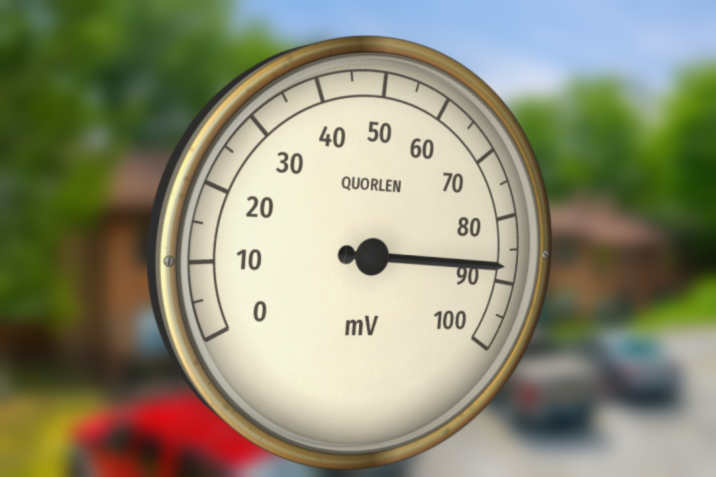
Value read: 87.5 mV
